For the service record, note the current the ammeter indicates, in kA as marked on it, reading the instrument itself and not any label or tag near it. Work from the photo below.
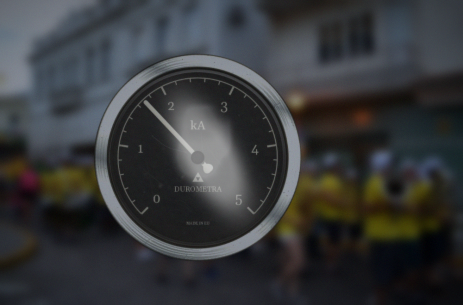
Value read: 1.7 kA
